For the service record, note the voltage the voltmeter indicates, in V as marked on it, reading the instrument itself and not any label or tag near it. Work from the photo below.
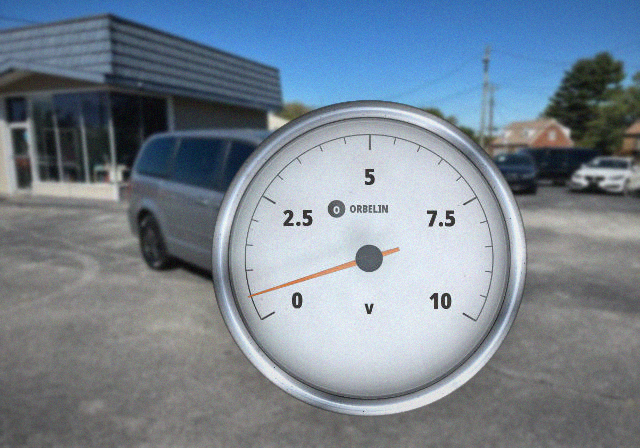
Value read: 0.5 V
